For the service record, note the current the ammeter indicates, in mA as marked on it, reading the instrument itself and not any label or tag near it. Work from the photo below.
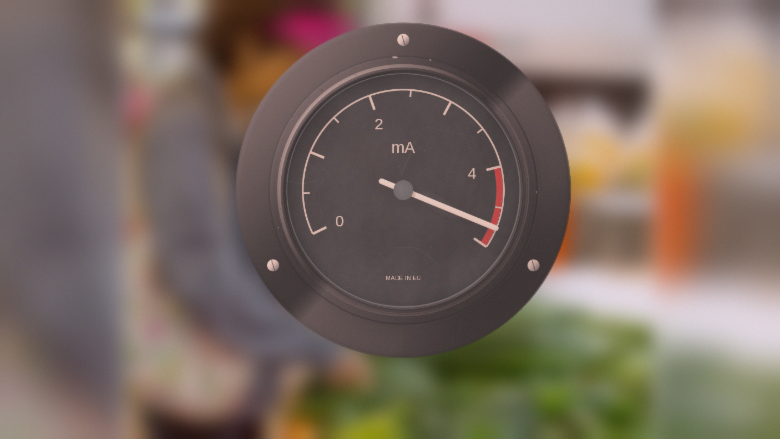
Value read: 4.75 mA
